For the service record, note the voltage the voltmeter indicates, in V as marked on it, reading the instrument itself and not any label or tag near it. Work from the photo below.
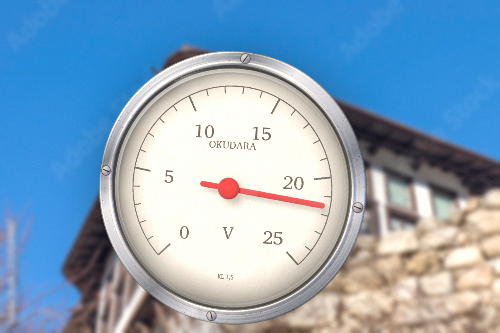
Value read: 21.5 V
